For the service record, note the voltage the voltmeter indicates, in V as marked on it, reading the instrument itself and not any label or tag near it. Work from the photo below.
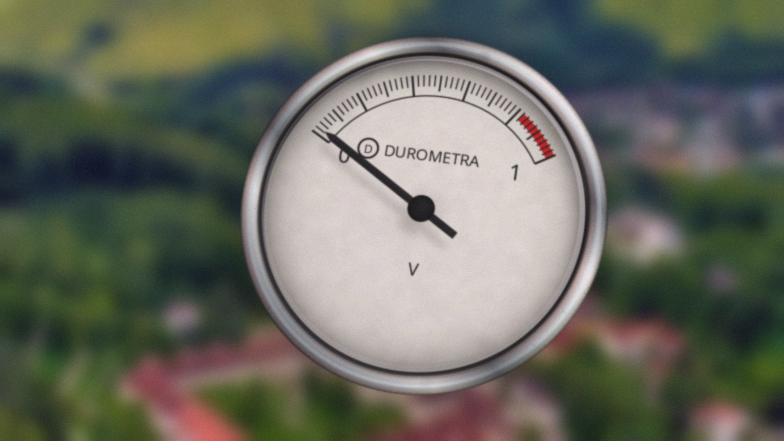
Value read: 0.02 V
